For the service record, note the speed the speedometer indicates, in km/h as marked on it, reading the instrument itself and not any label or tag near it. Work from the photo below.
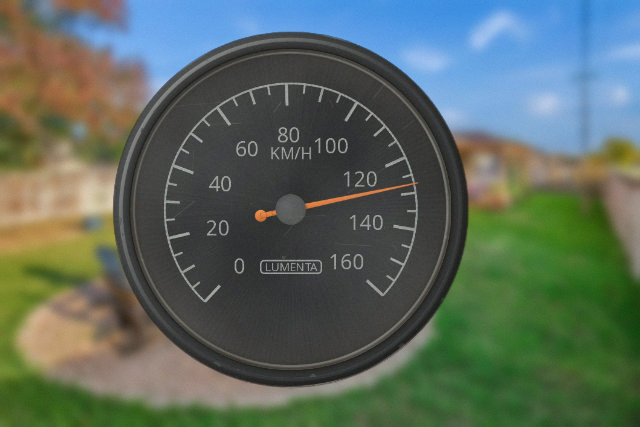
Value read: 127.5 km/h
